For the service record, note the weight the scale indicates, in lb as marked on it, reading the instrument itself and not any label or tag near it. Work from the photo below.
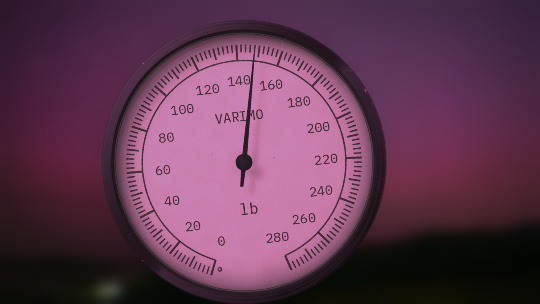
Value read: 148 lb
